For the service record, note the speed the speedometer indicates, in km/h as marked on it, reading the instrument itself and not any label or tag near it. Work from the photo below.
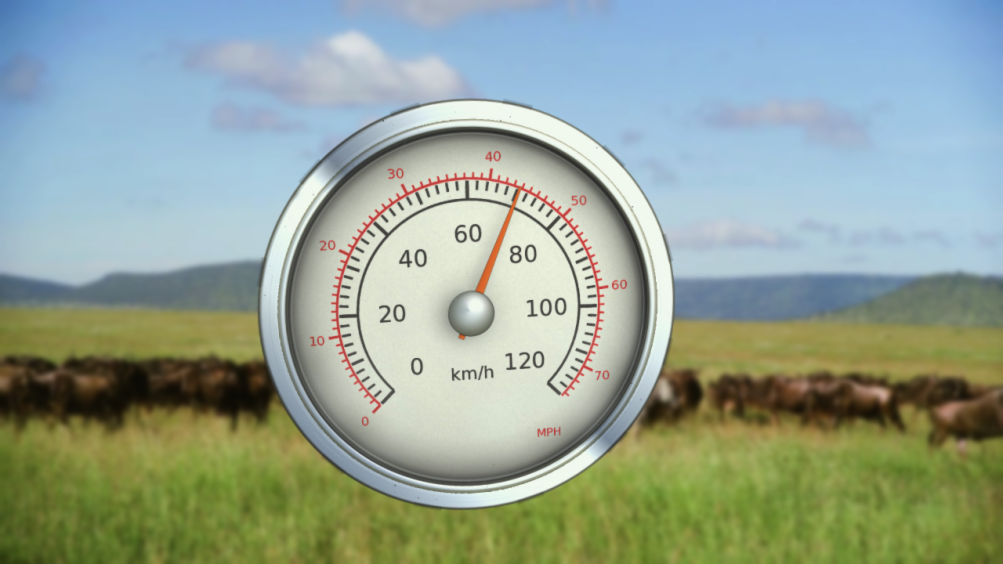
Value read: 70 km/h
